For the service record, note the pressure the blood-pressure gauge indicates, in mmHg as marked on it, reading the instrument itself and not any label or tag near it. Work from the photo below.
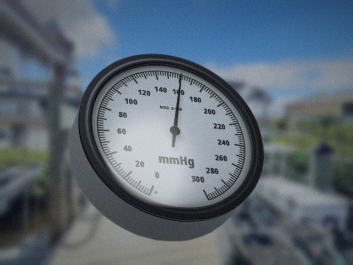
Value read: 160 mmHg
